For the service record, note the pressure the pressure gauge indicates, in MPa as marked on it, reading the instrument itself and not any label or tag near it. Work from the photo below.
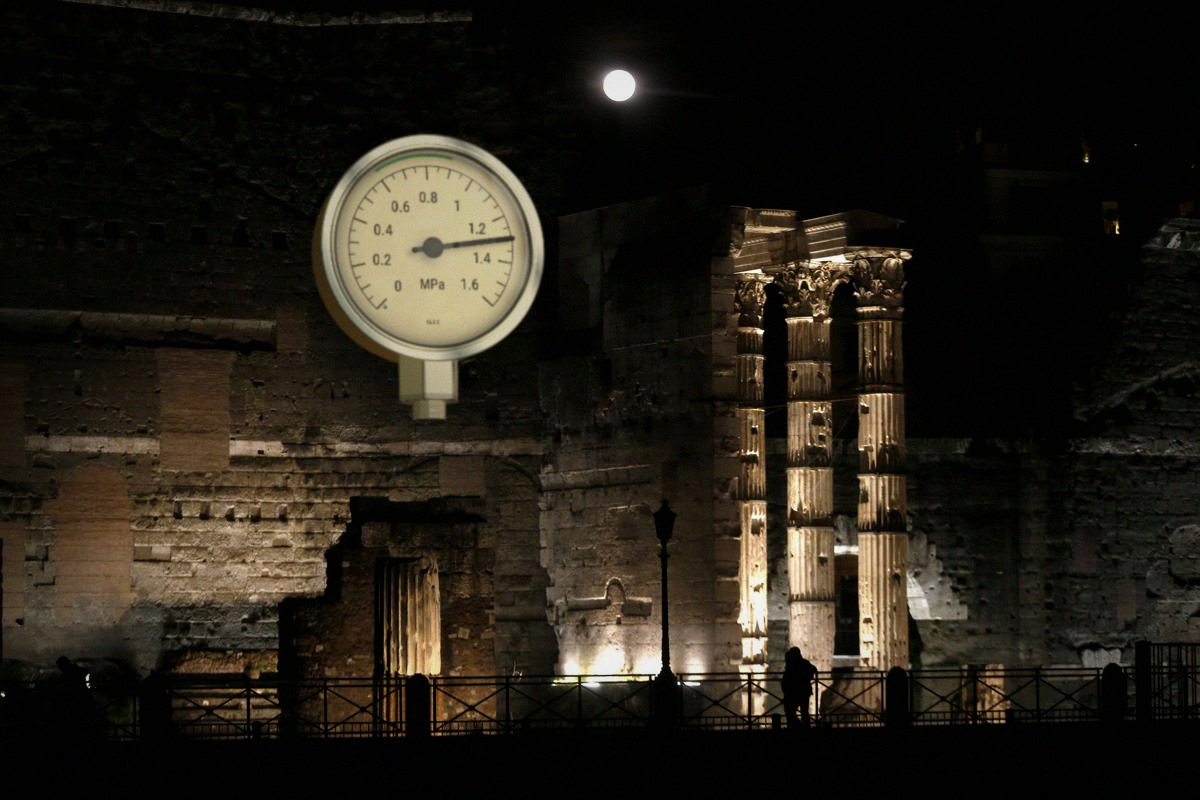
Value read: 1.3 MPa
